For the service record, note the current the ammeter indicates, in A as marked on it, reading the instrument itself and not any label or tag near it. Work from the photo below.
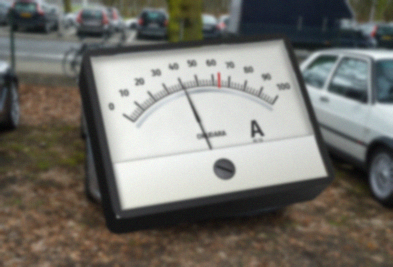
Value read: 40 A
